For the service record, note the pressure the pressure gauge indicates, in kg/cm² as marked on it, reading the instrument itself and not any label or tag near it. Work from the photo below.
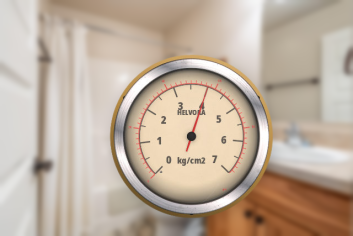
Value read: 4 kg/cm²
